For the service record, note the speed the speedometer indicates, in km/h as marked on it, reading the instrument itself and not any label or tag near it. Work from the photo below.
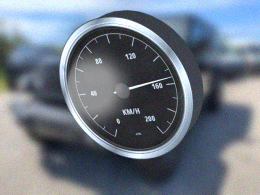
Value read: 155 km/h
